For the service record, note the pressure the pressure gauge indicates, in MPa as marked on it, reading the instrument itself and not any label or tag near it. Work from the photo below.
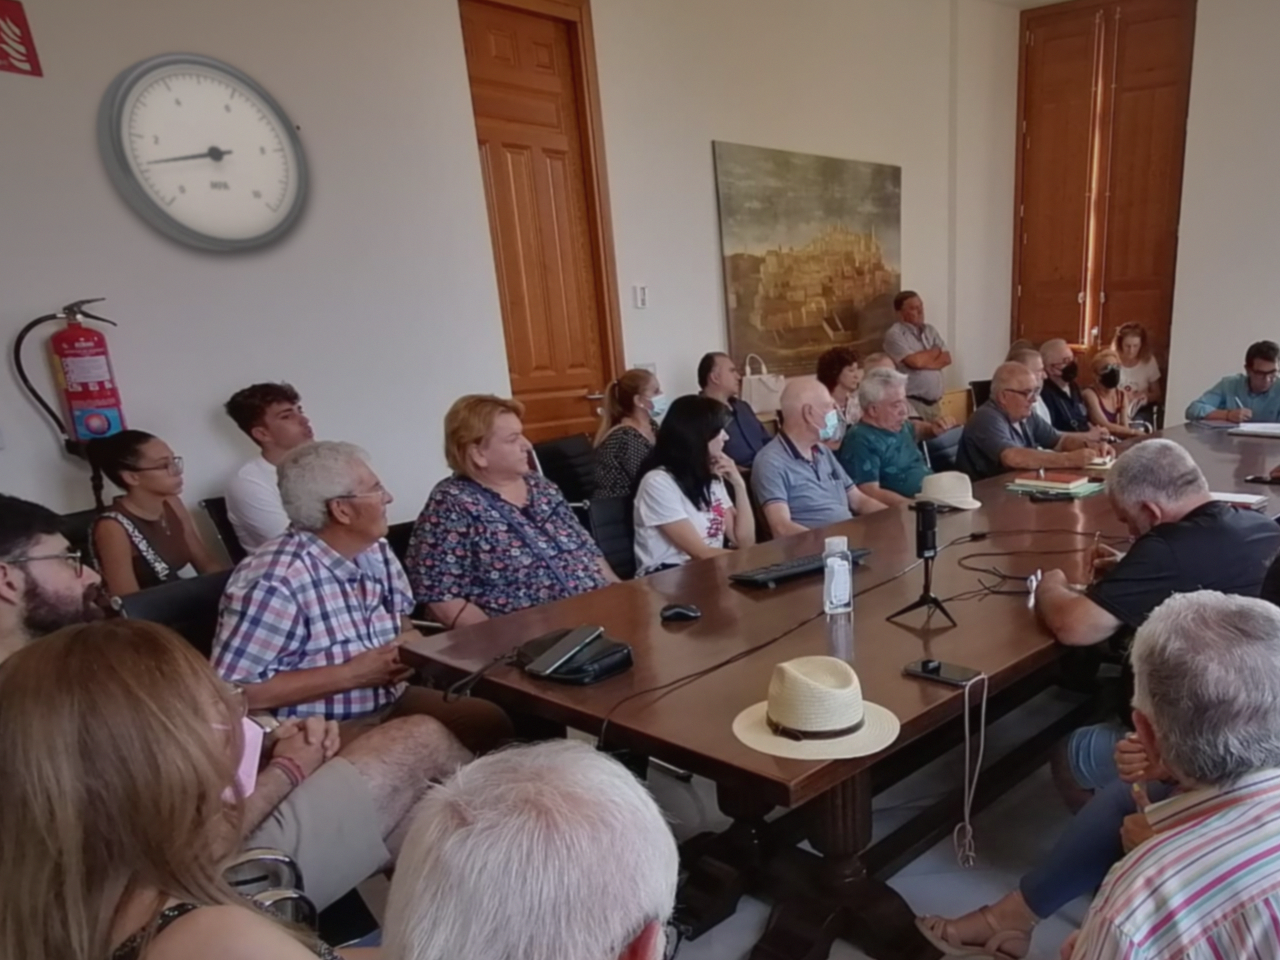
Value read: 1.2 MPa
